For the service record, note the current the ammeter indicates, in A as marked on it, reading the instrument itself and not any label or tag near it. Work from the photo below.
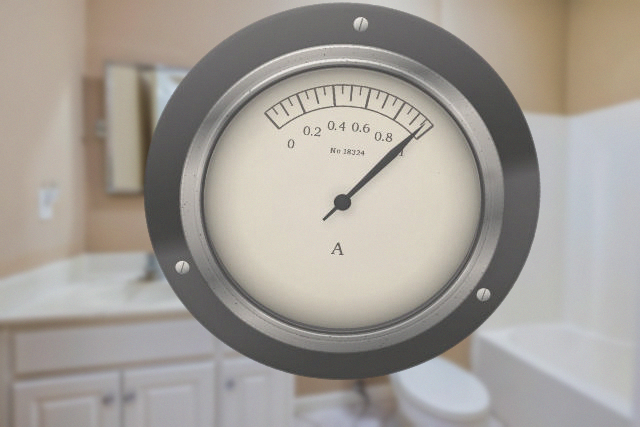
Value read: 0.95 A
